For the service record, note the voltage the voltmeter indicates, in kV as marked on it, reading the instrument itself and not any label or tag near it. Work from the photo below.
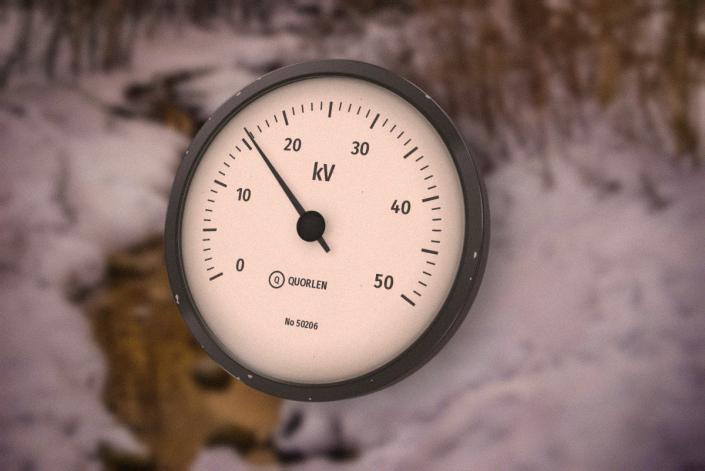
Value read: 16 kV
